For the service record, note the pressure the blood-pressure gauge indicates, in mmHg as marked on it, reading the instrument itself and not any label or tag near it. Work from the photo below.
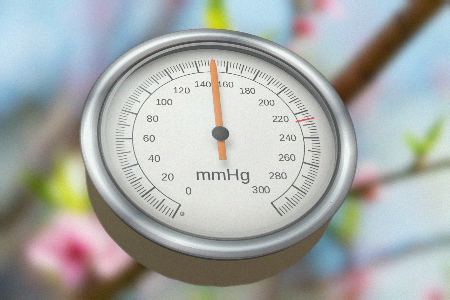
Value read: 150 mmHg
